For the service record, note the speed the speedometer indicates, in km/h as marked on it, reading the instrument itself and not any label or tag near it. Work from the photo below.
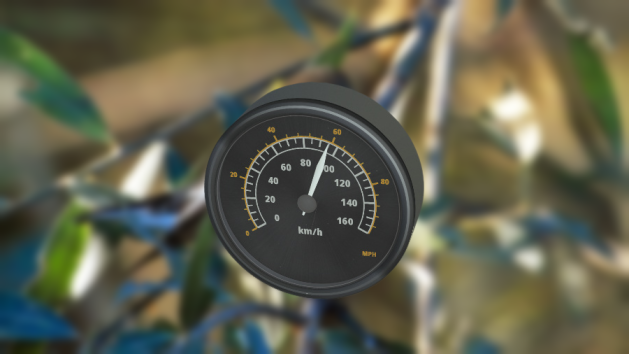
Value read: 95 km/h
